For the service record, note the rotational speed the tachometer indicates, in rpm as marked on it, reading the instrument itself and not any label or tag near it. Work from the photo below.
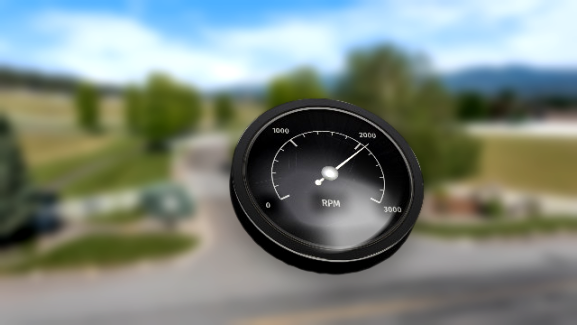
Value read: 2100 rpm
